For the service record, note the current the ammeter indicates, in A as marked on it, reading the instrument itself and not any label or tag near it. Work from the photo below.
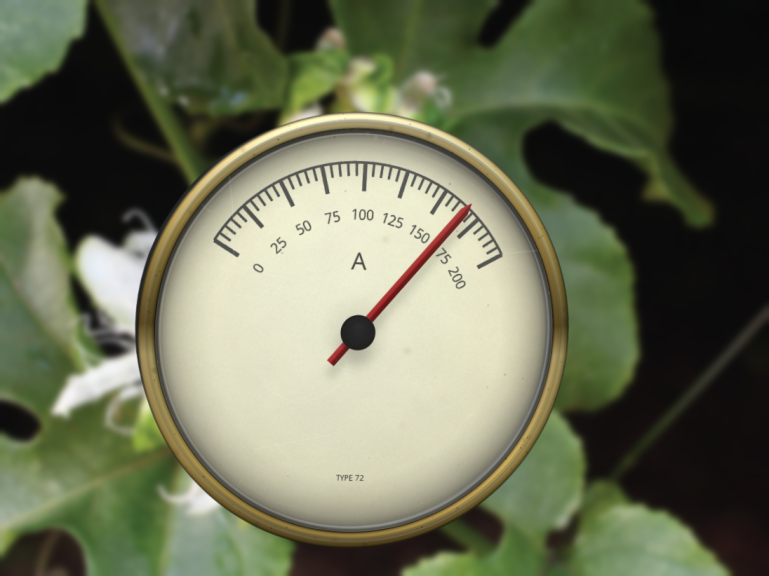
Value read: 165 A
